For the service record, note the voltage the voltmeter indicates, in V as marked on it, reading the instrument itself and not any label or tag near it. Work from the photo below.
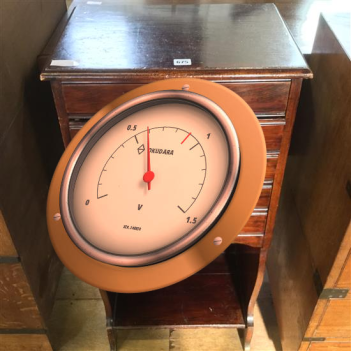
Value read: 0.6 V
